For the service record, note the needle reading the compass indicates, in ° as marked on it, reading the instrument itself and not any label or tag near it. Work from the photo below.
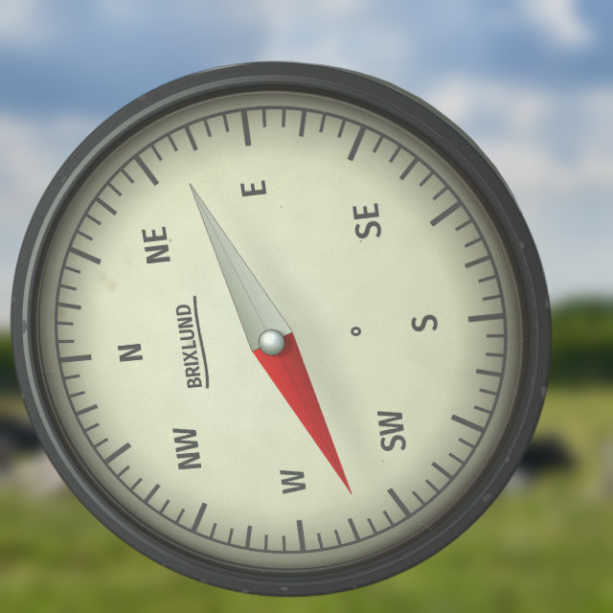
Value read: 250 °
